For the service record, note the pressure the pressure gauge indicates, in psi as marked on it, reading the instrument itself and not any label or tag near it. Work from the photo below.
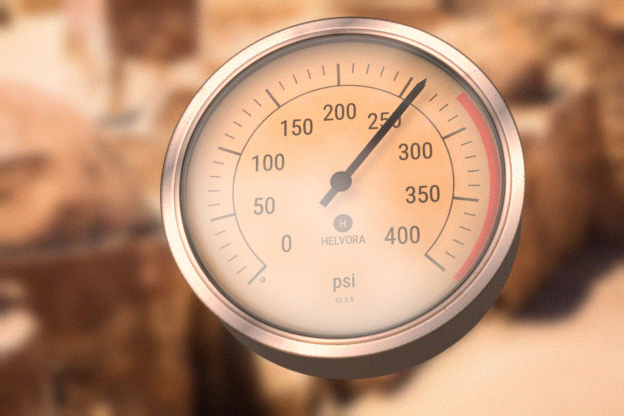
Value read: 260 psi
